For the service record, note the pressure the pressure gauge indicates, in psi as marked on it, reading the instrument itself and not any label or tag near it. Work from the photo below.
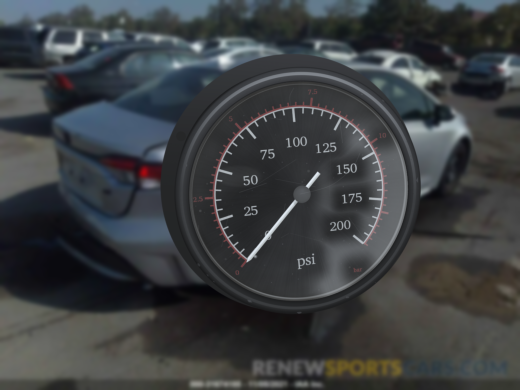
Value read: 0 psi
